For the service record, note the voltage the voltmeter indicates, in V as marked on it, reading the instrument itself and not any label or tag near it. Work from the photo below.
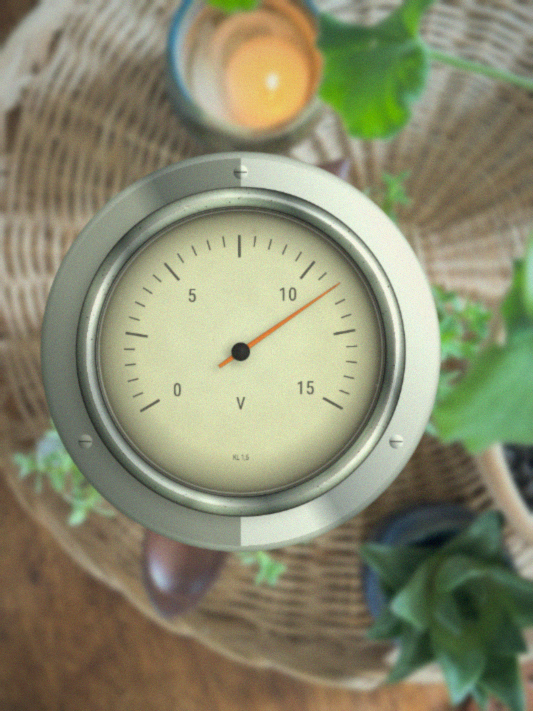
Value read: 11 V
